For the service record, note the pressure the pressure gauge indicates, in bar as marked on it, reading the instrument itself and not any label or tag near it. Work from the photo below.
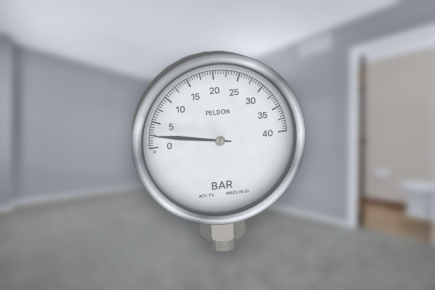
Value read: 2.5 bar
